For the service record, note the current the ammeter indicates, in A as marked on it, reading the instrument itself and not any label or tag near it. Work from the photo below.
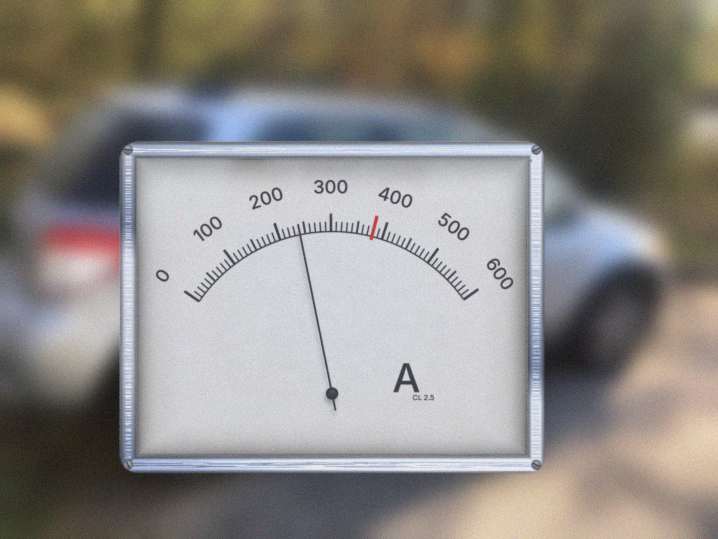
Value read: 240 A
